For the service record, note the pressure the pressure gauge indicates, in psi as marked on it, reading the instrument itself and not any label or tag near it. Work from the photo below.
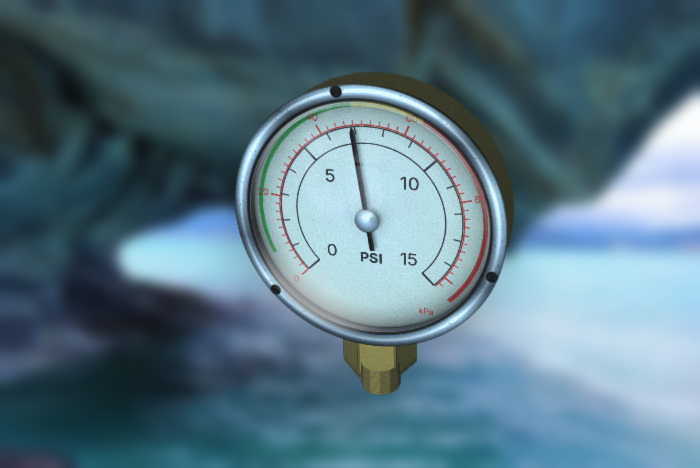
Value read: 7 psi
